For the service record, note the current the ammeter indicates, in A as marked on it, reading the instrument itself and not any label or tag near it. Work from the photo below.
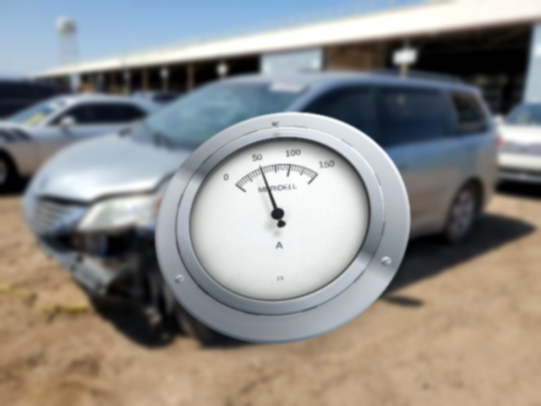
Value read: 50 A
